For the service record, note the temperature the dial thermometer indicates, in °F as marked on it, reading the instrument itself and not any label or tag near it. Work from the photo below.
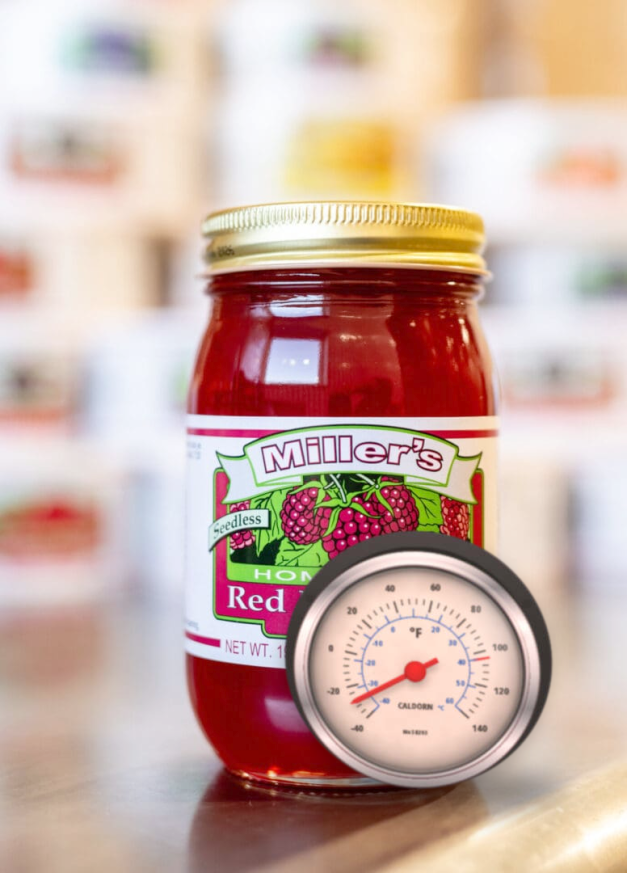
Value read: -28 °F
